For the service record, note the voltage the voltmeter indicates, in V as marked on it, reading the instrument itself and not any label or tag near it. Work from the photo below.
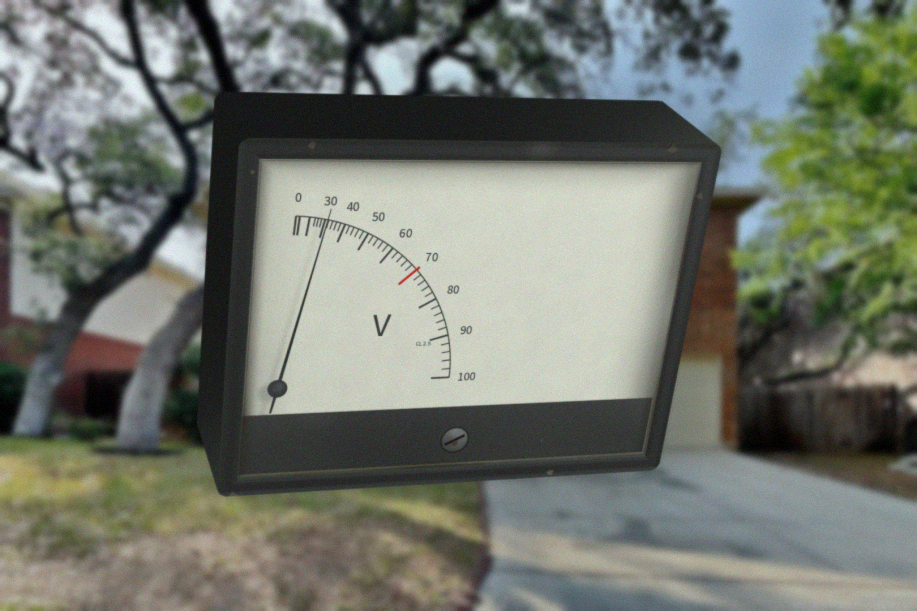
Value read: 30 V
